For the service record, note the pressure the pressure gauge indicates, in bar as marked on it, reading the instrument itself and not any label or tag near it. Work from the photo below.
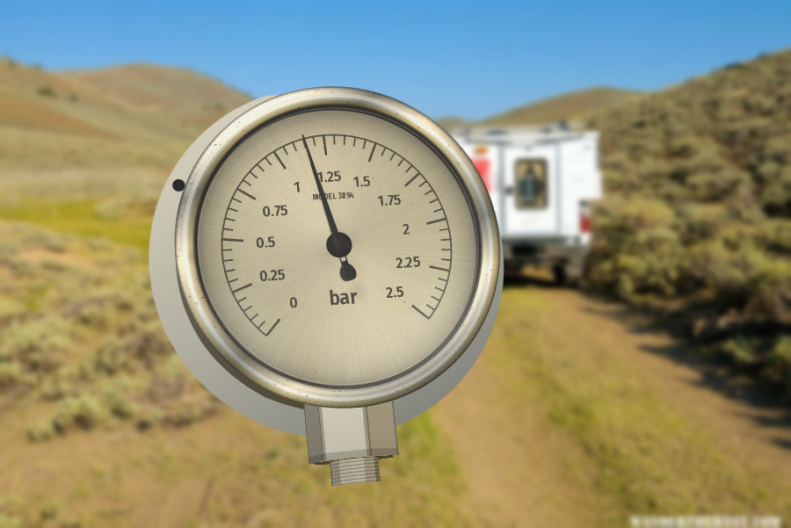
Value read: 1.15 bar
